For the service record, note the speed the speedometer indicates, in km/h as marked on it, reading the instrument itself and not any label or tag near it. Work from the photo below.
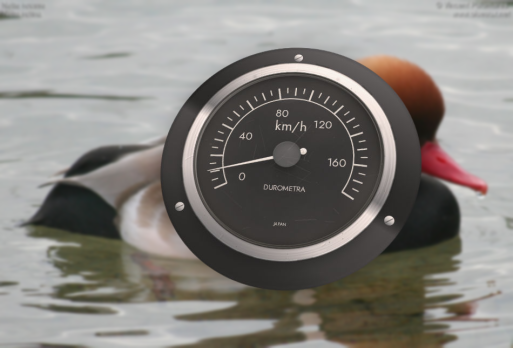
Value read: 10 km/h
